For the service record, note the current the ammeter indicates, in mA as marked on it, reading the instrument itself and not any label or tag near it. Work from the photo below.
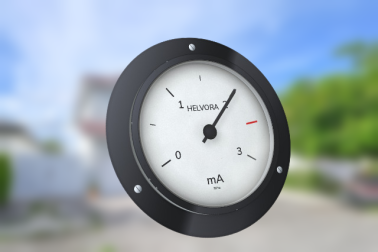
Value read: 2 mA
